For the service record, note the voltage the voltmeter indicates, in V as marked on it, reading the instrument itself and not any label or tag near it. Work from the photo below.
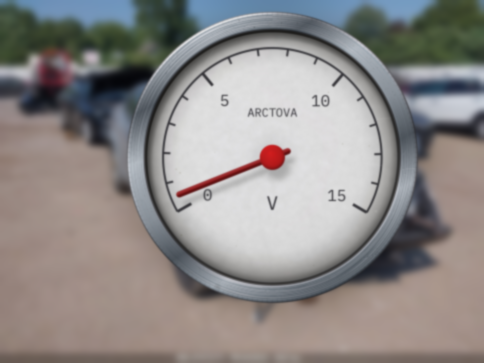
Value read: 0.5 V
